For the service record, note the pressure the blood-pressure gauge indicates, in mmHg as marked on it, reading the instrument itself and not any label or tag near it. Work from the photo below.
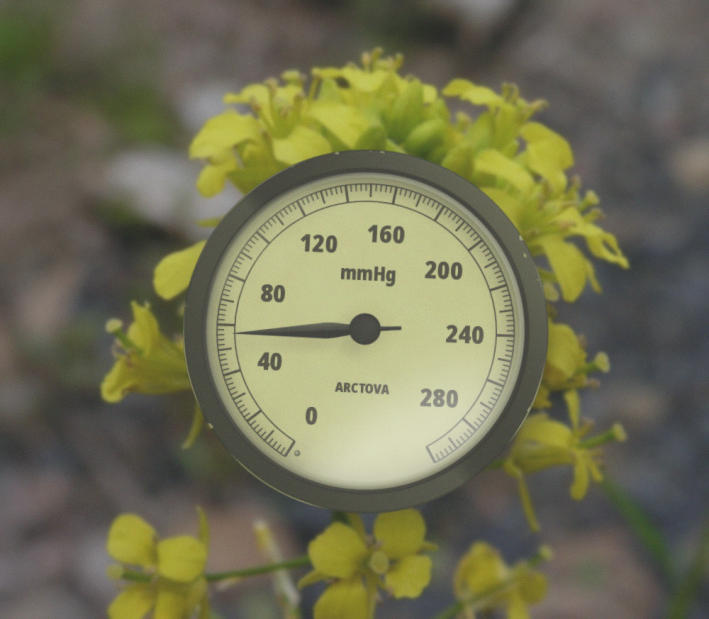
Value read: 56 mmHg
